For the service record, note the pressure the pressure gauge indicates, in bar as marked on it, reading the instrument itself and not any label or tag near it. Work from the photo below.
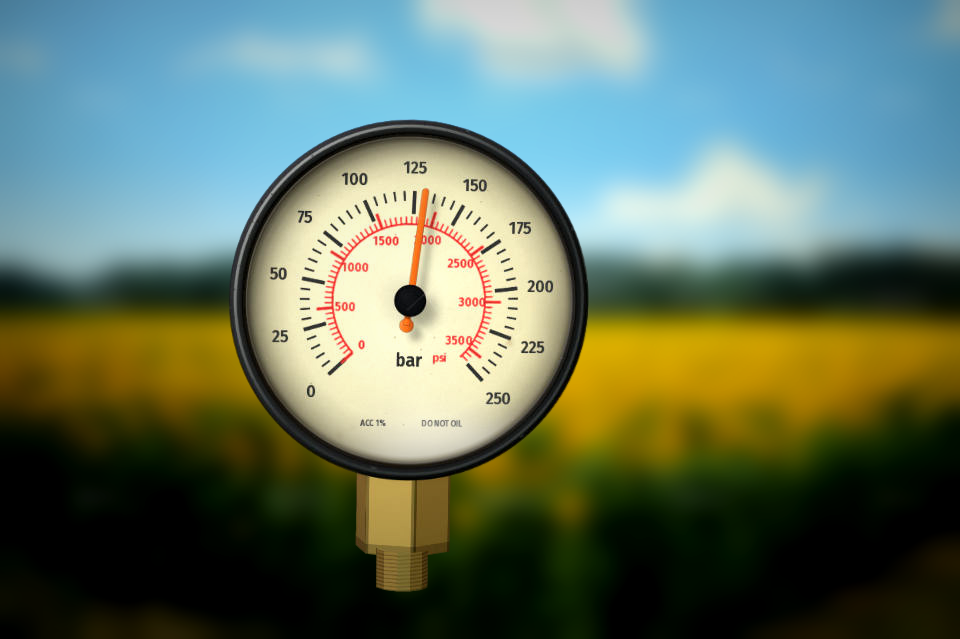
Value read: 130 bar
